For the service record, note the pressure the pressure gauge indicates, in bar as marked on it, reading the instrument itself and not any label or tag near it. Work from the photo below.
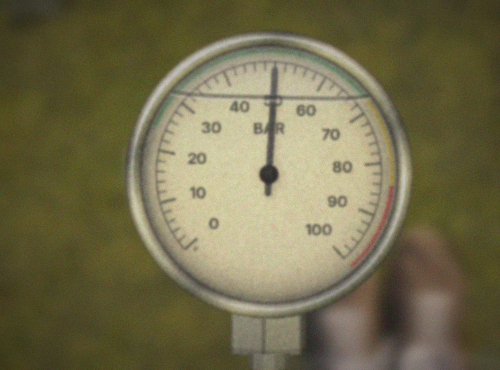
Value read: 50 bar
